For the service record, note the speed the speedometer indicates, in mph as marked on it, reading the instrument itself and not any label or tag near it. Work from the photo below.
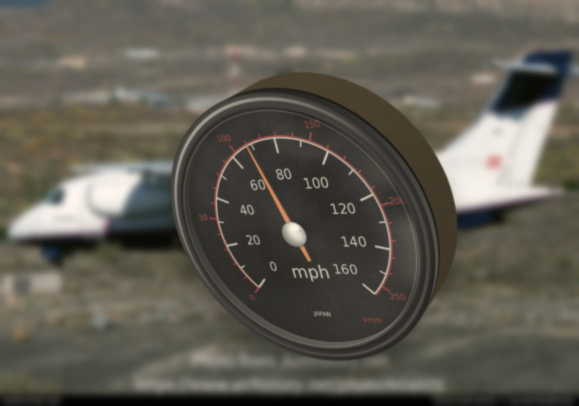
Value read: 70 mph
